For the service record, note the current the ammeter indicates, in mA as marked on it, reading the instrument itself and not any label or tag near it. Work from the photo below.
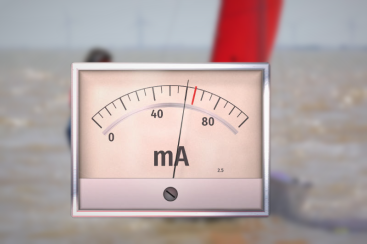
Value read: 60 mA
